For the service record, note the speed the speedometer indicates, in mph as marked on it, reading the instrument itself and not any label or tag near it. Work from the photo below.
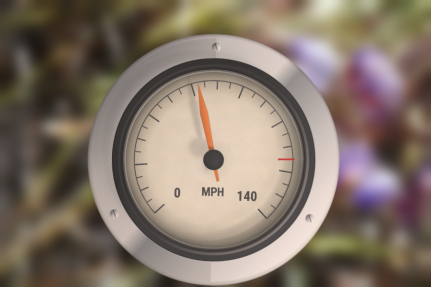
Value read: 62.5 mph
